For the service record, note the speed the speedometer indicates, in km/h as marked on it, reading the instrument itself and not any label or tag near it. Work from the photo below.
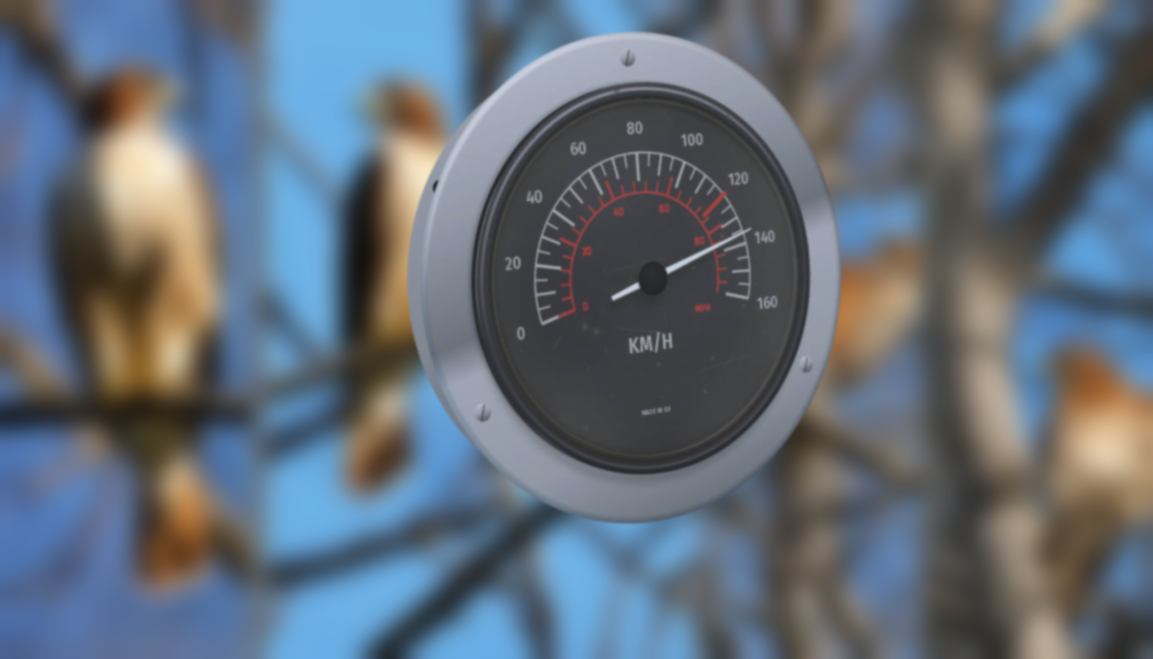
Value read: 135 km/h
